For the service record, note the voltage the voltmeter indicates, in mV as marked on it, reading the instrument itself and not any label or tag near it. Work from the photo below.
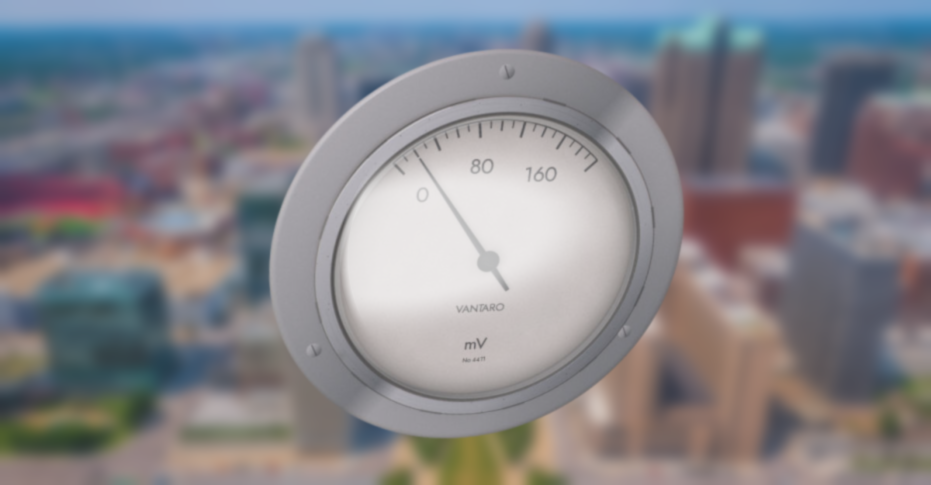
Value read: 20 mV
